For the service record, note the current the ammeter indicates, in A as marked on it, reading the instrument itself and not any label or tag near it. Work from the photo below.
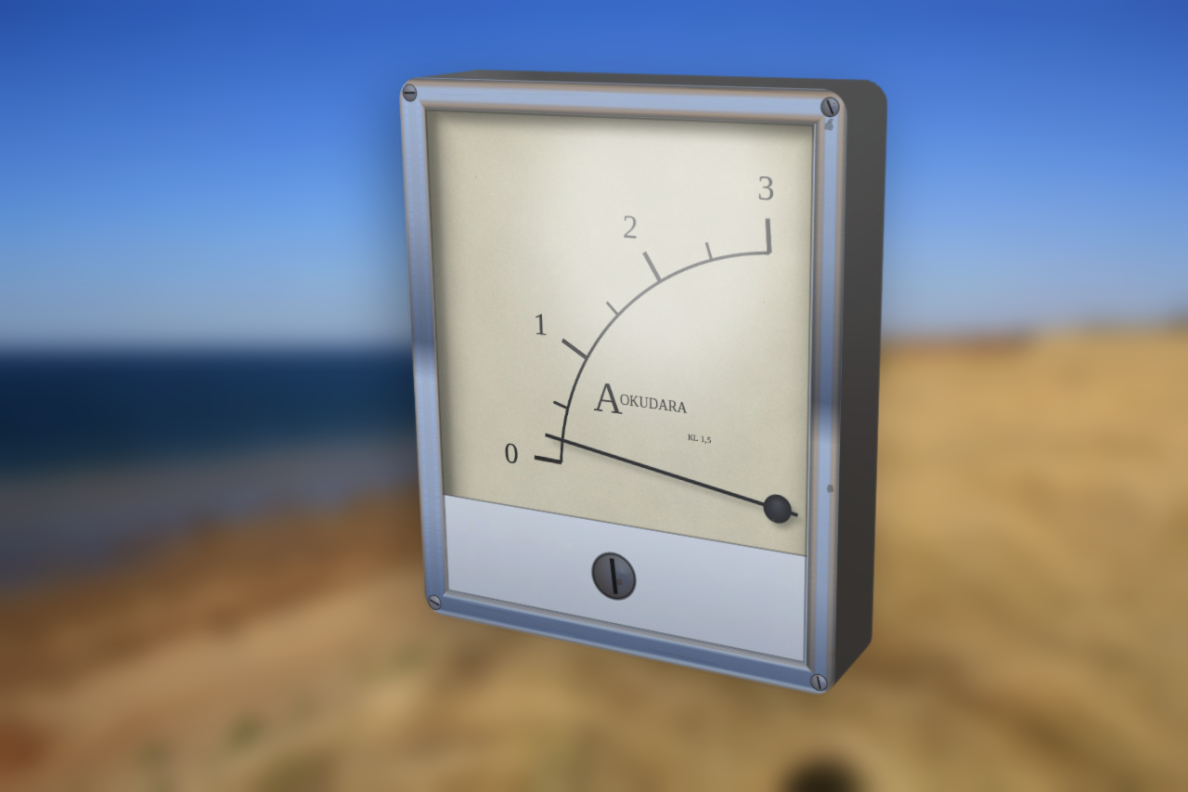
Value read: 0.25 A
